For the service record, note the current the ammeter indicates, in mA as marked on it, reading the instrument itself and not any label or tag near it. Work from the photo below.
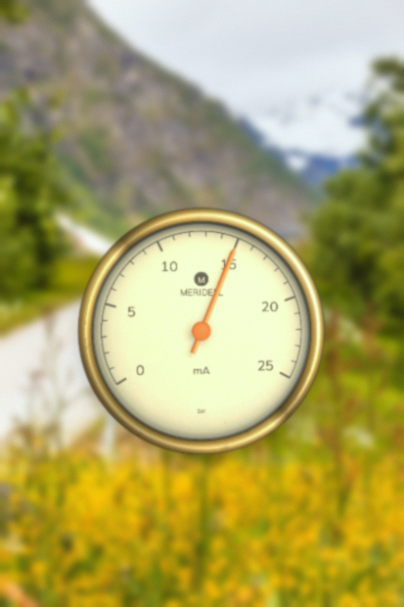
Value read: 15 mA
